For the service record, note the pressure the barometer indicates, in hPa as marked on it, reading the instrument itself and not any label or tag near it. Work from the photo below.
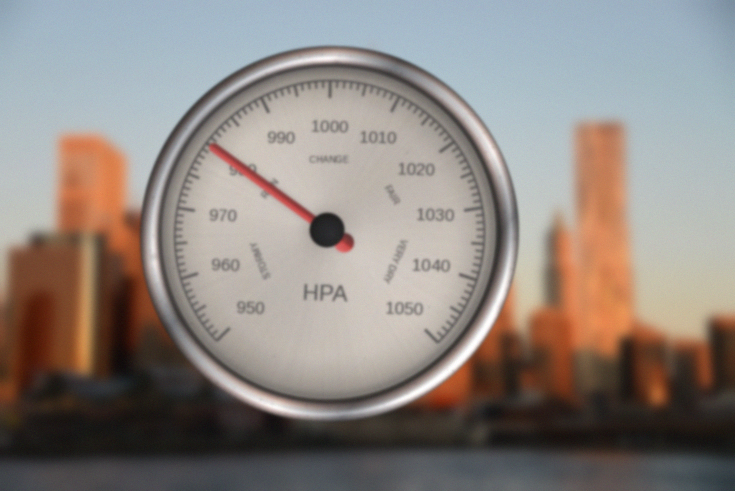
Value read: 980 hPa
